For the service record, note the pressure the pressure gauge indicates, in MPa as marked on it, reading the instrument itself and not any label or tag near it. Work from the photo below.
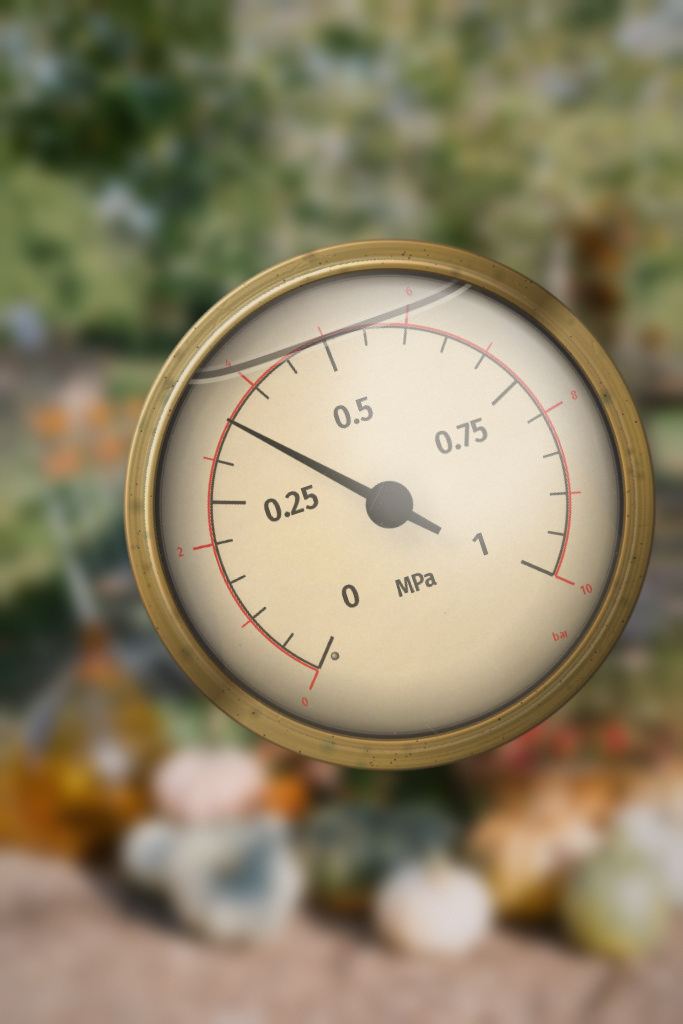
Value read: 0.35 MPa
